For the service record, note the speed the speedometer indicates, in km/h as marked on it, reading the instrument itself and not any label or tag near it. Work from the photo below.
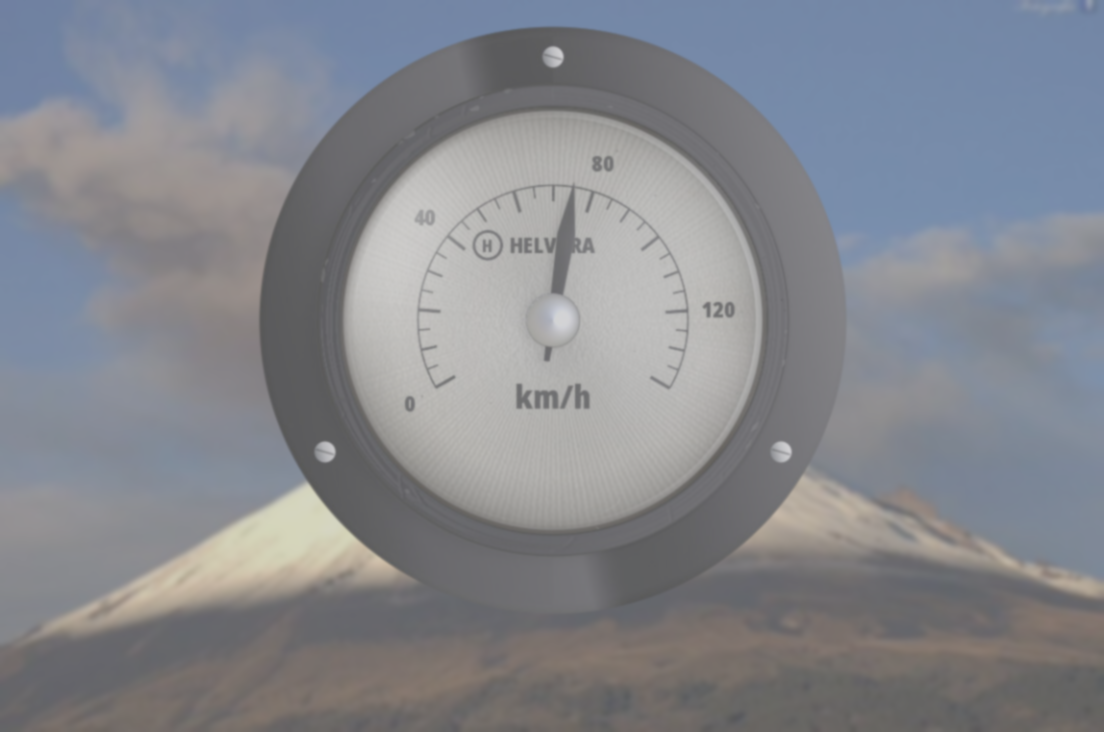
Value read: 75 km/h
